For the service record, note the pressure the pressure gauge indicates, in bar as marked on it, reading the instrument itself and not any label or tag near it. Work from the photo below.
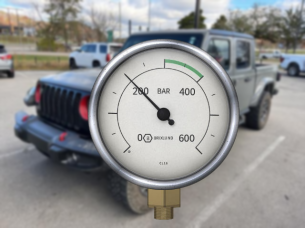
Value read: 200 bar
